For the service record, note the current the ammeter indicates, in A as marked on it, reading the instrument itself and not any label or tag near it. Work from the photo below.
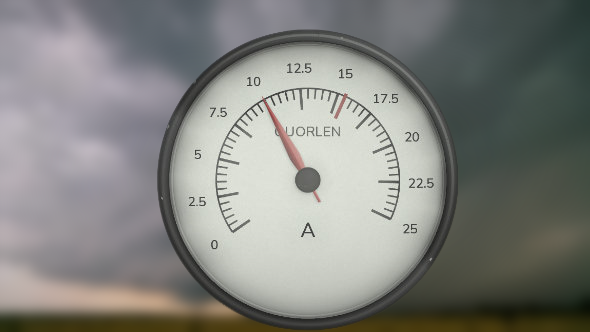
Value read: 10 A
